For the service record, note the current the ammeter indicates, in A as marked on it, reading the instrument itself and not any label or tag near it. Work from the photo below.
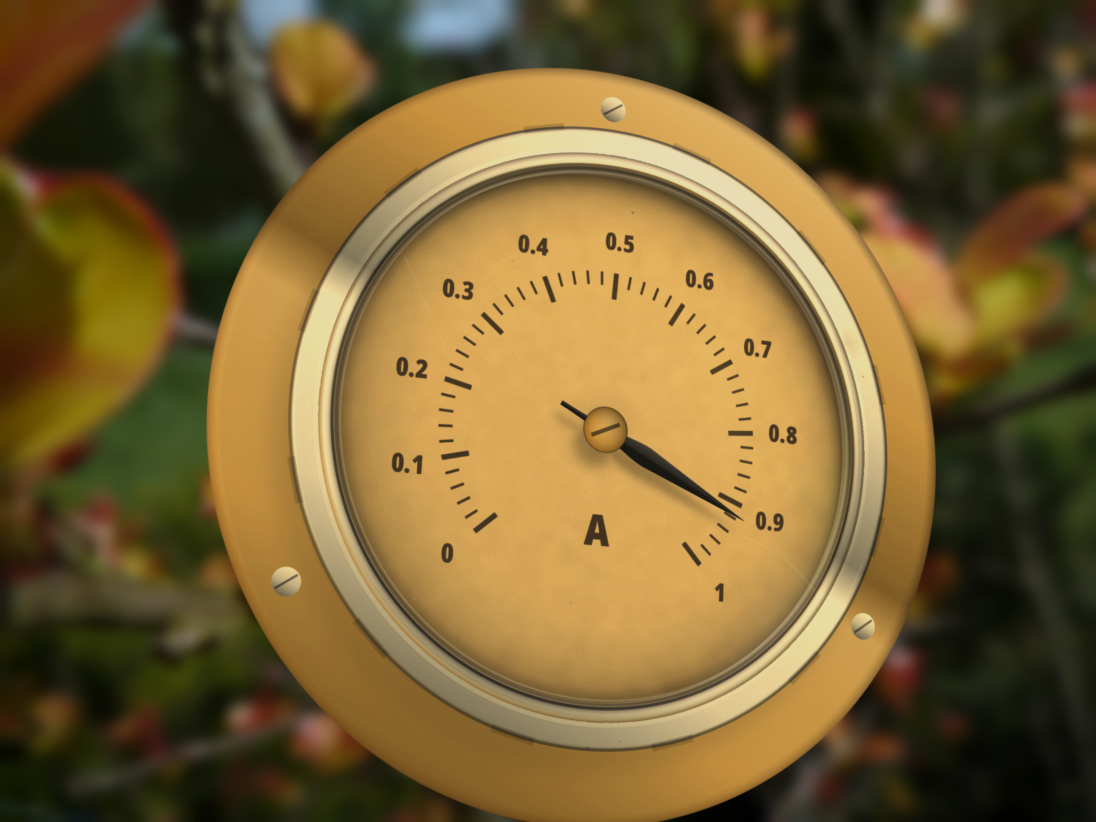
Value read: 0.92 A
